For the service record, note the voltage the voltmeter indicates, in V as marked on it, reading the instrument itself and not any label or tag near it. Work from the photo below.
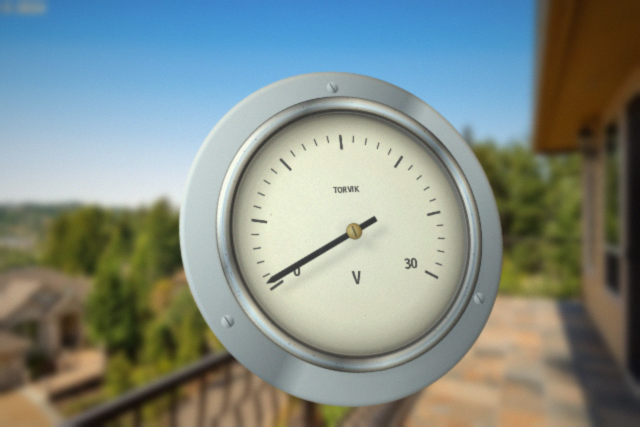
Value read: 0.5 V
